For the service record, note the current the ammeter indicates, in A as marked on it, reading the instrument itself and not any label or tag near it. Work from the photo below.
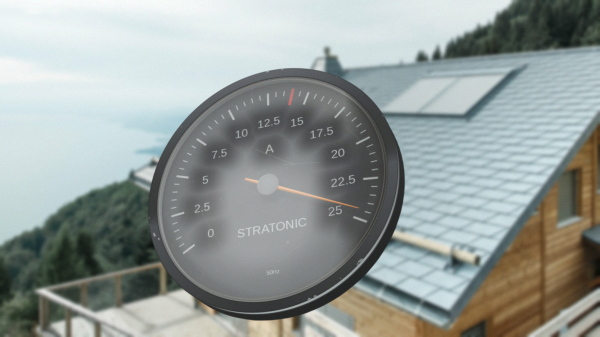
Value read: 24.5 A
